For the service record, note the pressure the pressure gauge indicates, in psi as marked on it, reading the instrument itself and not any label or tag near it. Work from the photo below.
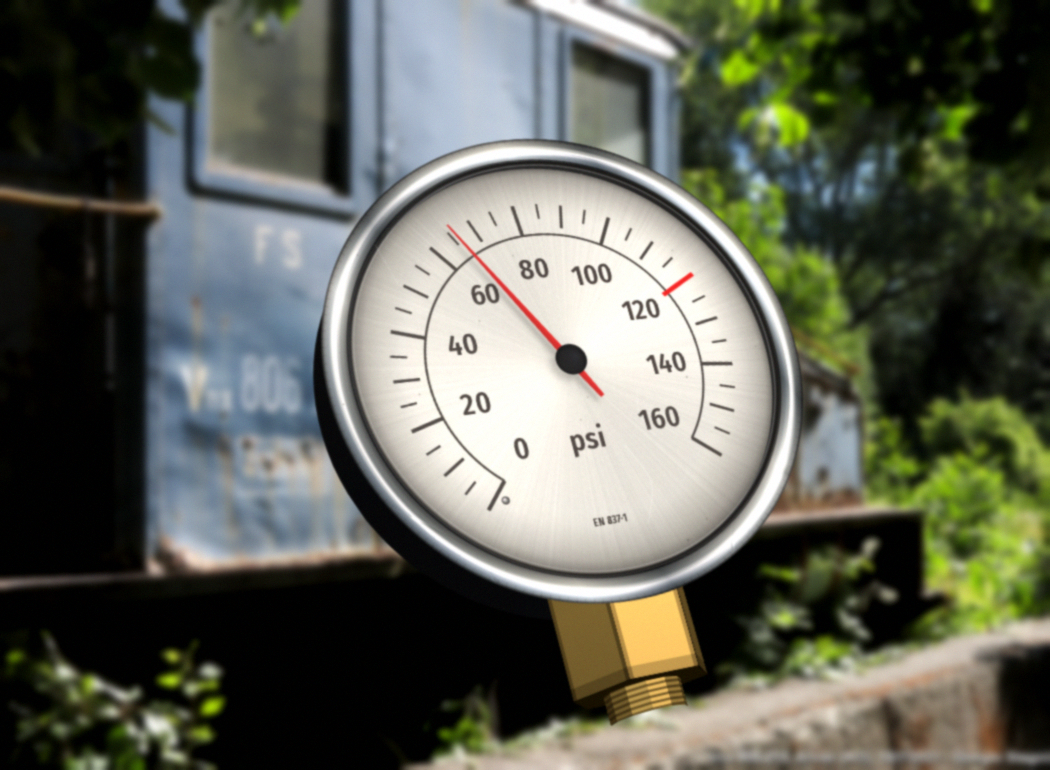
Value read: 65 psi
